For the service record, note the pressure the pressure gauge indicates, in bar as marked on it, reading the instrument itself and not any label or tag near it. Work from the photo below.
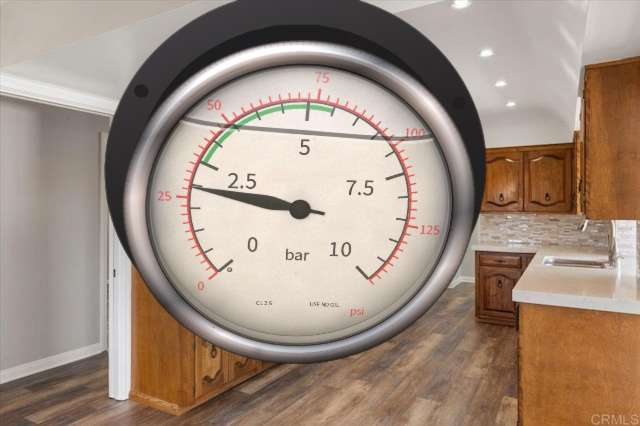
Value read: 2 bar
